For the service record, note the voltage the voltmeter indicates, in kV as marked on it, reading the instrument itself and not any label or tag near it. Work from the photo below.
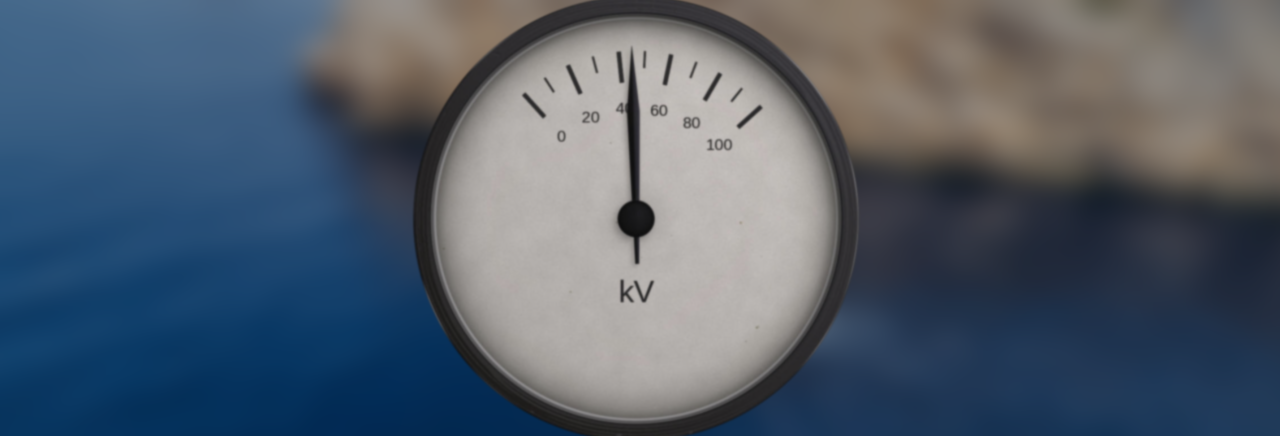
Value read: 45 kV
